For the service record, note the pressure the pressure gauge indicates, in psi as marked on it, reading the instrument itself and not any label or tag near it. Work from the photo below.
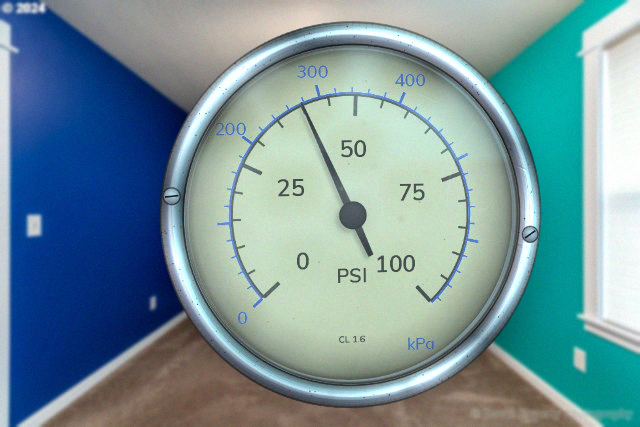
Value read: 40 psi
